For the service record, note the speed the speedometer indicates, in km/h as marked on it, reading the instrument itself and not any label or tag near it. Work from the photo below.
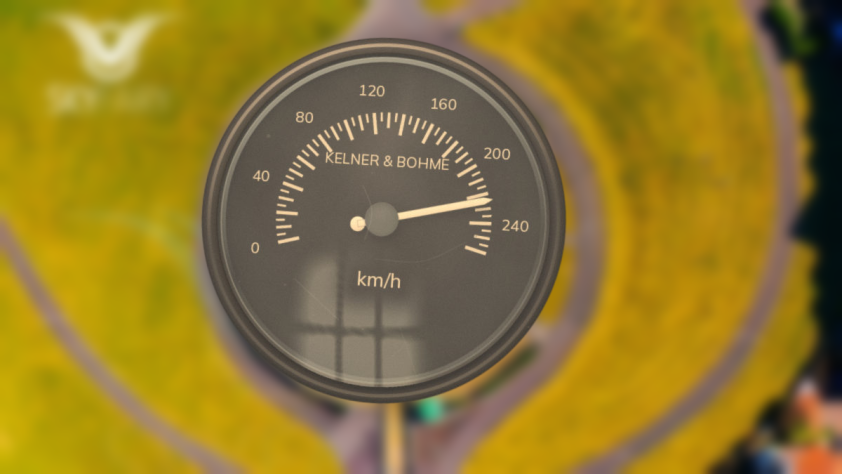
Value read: 225 km/h
